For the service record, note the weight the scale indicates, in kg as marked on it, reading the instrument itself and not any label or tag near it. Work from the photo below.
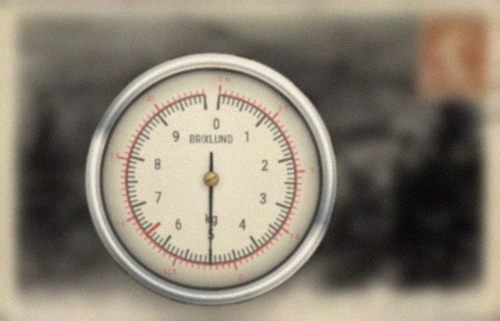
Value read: 5 kg
